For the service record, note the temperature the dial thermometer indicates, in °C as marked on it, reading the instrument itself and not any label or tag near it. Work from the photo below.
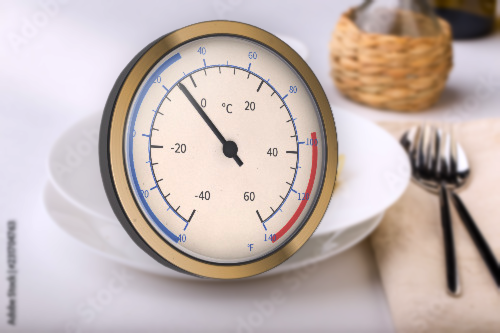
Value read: -4 °C
